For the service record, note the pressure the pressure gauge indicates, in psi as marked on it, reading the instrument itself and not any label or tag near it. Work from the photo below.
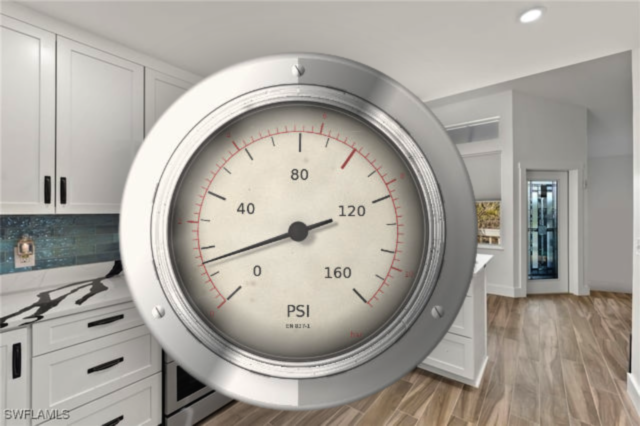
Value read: 15 psi
